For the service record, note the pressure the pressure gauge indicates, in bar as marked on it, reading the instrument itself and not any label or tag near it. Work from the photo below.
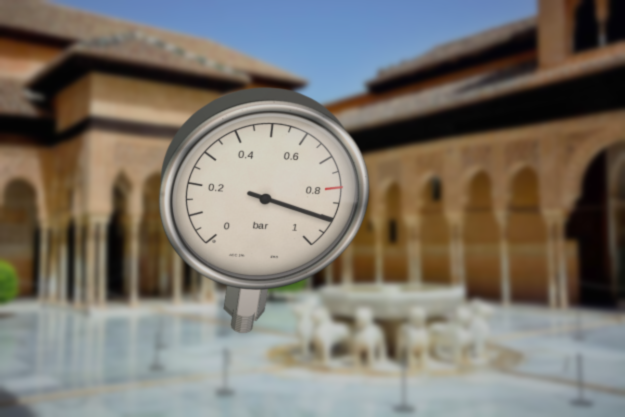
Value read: 0.9 bar
